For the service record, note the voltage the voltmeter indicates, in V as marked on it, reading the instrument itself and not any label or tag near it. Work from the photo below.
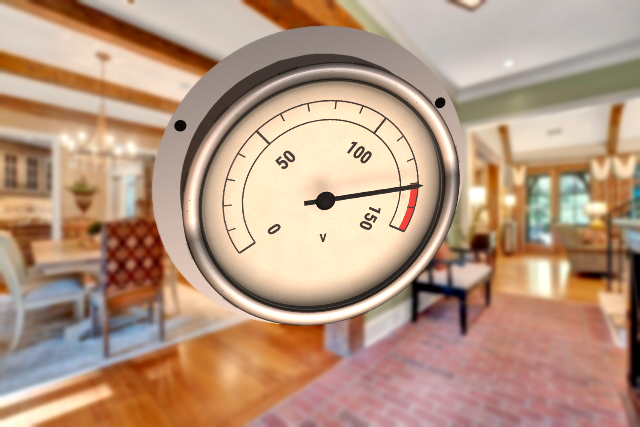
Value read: 130 V
